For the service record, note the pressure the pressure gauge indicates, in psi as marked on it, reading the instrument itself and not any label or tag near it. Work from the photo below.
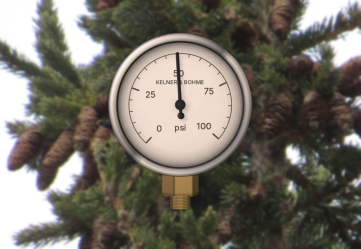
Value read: 50 psi
